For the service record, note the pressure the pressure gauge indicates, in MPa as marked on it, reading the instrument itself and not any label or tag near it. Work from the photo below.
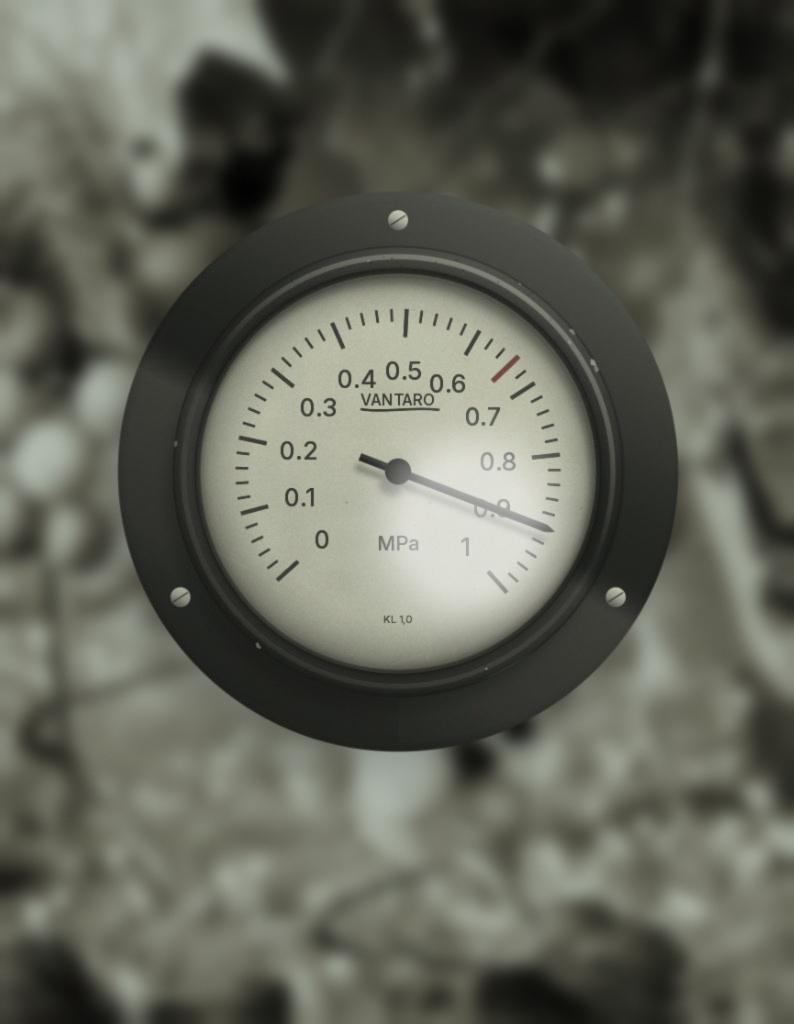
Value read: 0.9 MPa
